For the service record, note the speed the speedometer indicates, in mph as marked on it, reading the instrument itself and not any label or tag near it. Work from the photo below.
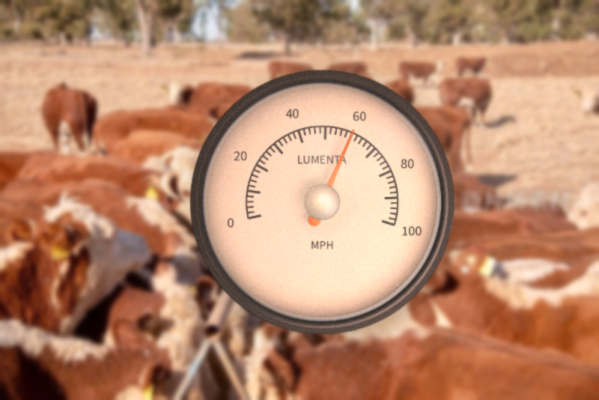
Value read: 60 mph
